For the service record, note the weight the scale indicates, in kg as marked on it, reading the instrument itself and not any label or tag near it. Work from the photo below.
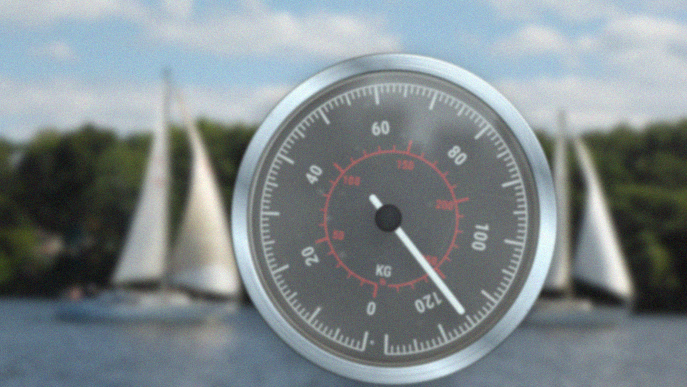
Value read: 115 kg
